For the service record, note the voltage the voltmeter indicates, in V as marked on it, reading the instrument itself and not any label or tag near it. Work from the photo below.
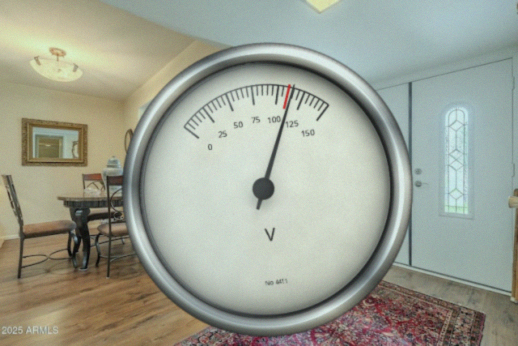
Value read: 115 V
